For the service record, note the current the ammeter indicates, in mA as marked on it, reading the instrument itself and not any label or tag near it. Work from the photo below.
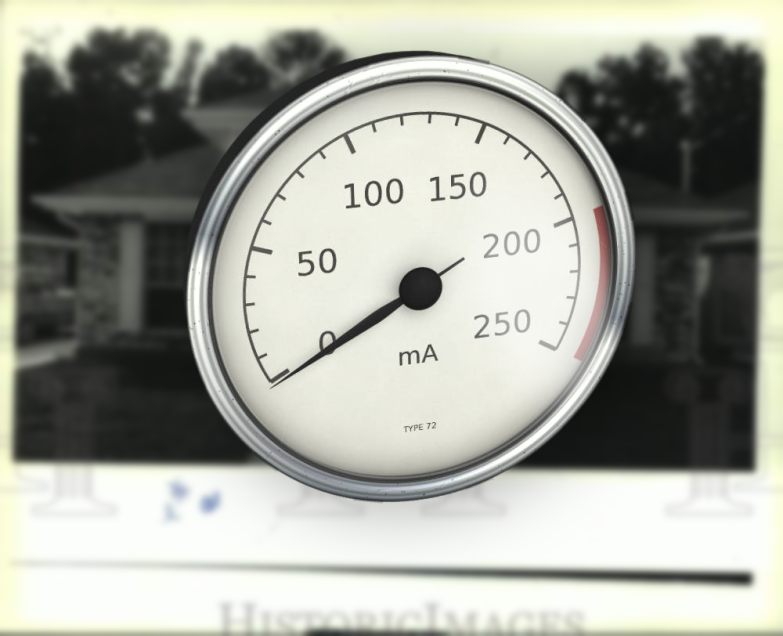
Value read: 0 mA
